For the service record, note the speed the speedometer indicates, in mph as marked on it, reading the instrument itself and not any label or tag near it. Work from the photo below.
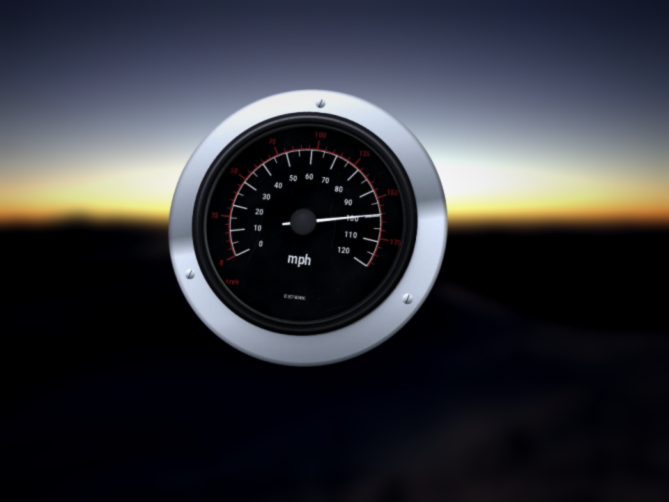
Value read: 100 mph
